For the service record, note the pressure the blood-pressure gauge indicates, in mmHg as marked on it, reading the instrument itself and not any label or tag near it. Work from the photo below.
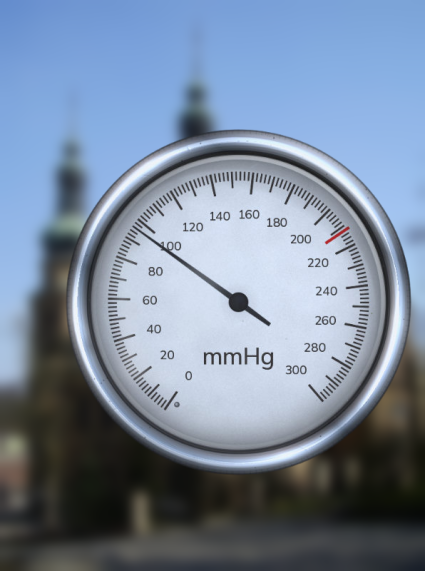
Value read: 96 mmHg
